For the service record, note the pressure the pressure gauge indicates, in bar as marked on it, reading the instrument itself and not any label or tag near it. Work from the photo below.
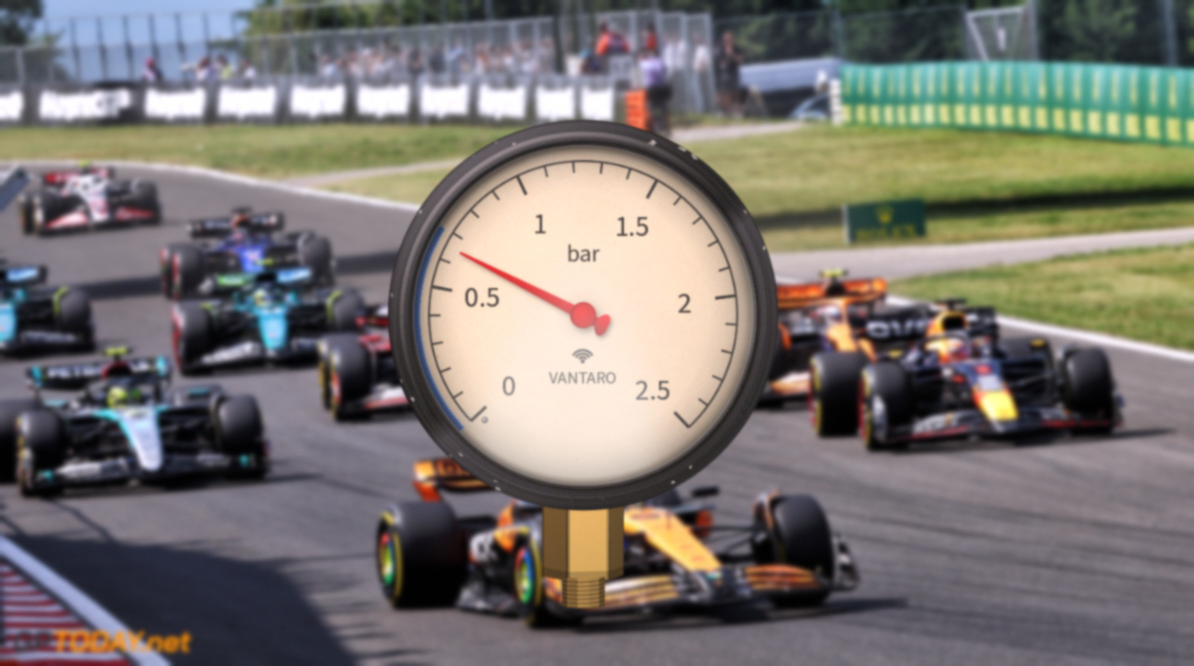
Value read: 0.65 bar
